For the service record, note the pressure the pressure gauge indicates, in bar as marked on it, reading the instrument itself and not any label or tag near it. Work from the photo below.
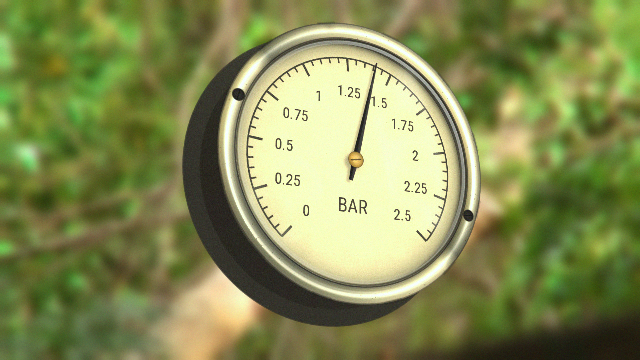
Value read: 1.4 bar
